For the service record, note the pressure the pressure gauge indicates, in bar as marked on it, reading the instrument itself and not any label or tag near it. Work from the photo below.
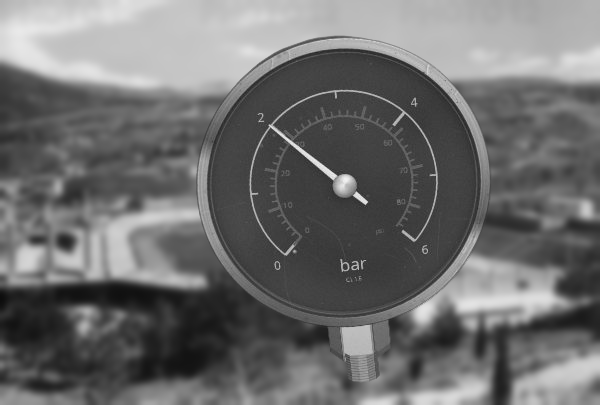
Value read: 2 bar
